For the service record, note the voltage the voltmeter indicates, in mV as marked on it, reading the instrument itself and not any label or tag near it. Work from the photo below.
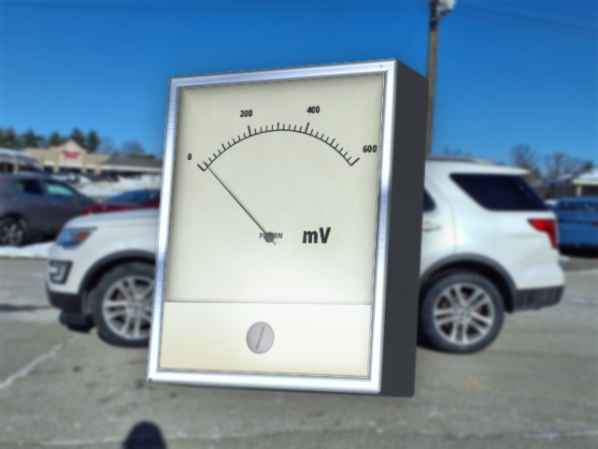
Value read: 20 mV
